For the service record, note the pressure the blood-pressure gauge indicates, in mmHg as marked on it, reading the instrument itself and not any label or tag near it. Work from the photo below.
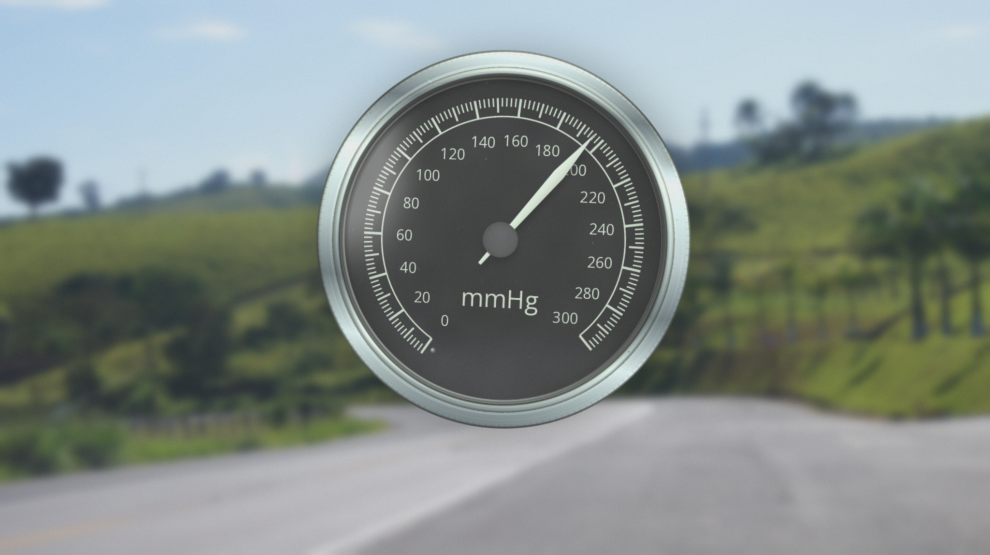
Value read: 196 mmHg
